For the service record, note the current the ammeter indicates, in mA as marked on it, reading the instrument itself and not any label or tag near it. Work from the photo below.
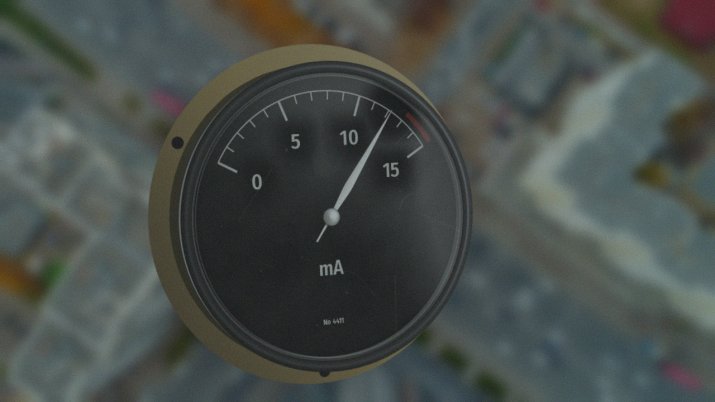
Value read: 12 mA
